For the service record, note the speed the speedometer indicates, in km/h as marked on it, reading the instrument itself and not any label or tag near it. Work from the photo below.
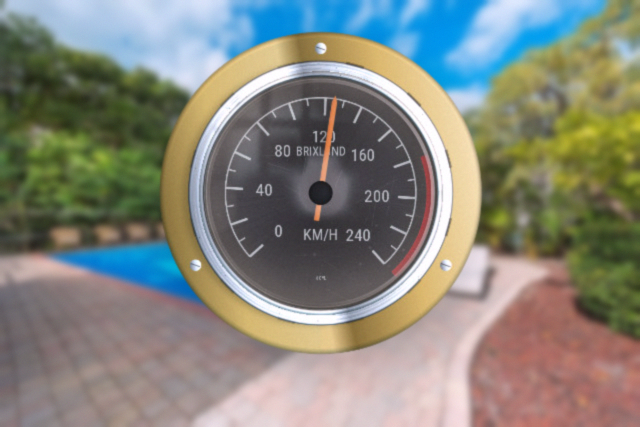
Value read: 125 km/h
